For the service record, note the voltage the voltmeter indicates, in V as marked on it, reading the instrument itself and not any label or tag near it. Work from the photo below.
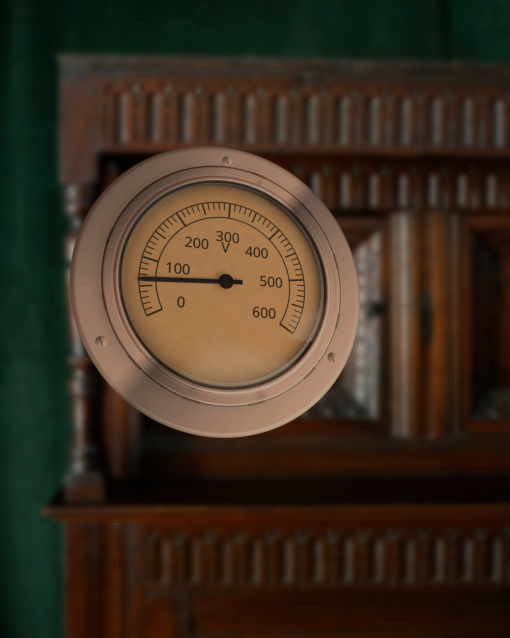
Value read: 60 V
